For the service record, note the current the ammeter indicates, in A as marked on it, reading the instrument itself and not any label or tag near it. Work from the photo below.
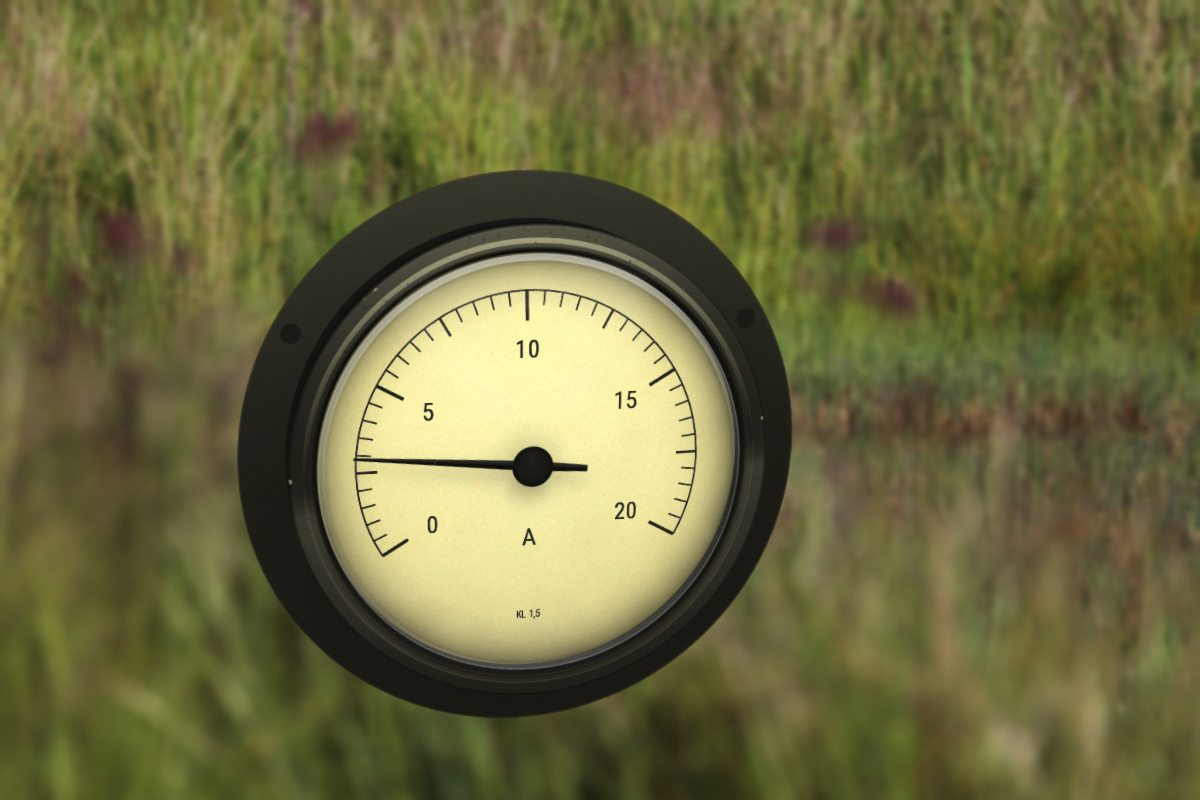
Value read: 3 A
